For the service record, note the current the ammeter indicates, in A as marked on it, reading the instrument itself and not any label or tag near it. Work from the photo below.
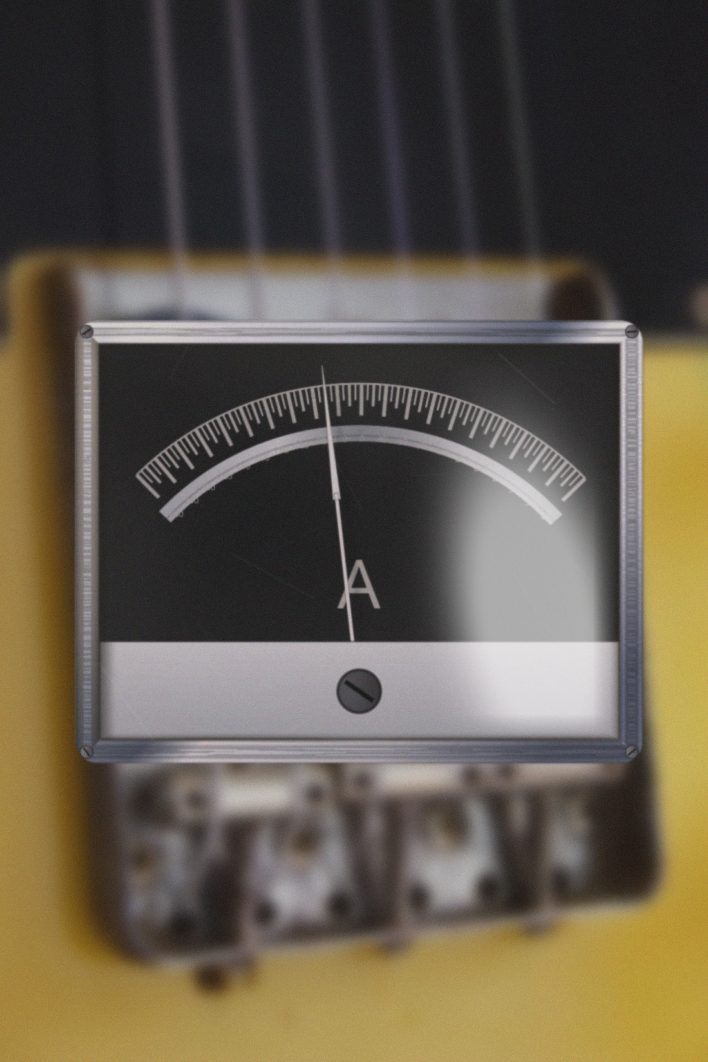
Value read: -60 A
